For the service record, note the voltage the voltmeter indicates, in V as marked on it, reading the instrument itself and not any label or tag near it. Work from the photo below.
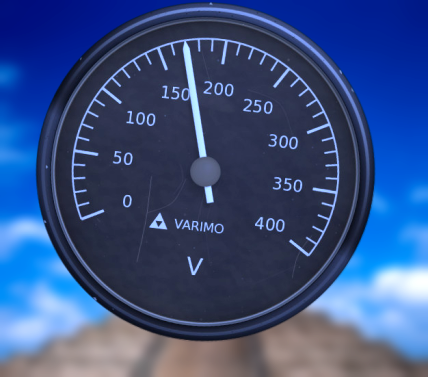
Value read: 170 V
